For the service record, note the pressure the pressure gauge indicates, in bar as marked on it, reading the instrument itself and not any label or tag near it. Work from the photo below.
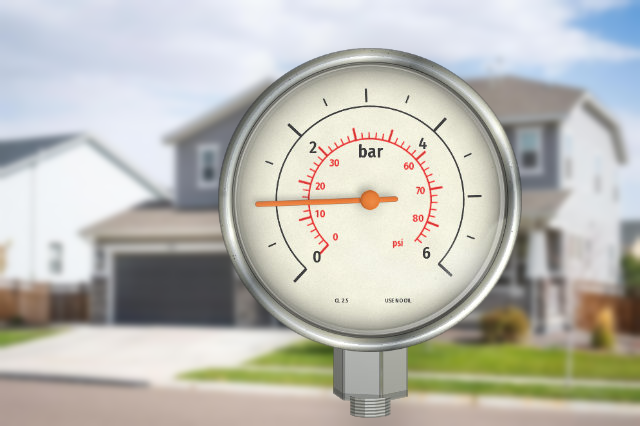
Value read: 1 bar
